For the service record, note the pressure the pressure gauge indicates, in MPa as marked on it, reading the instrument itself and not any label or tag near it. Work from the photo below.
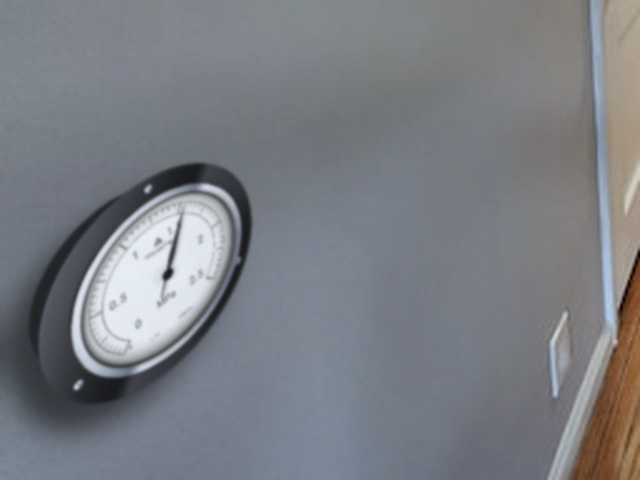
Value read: 1.5 MPa
